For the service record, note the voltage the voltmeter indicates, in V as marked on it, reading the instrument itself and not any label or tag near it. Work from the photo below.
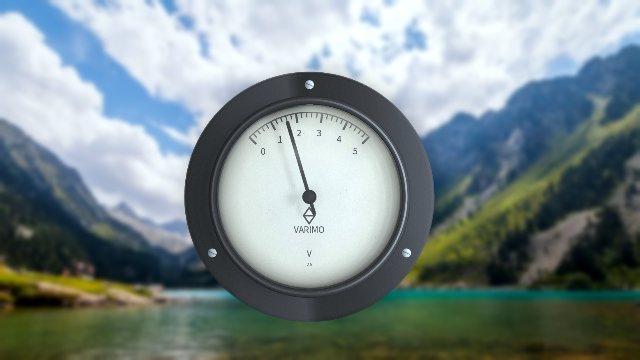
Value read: 1.6 V
